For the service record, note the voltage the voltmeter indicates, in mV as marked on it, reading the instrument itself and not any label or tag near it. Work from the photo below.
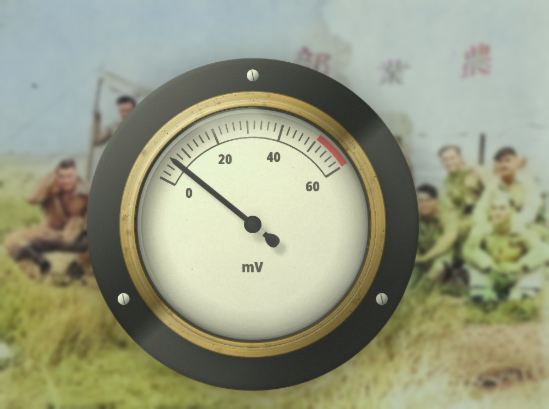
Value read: 6 mV
